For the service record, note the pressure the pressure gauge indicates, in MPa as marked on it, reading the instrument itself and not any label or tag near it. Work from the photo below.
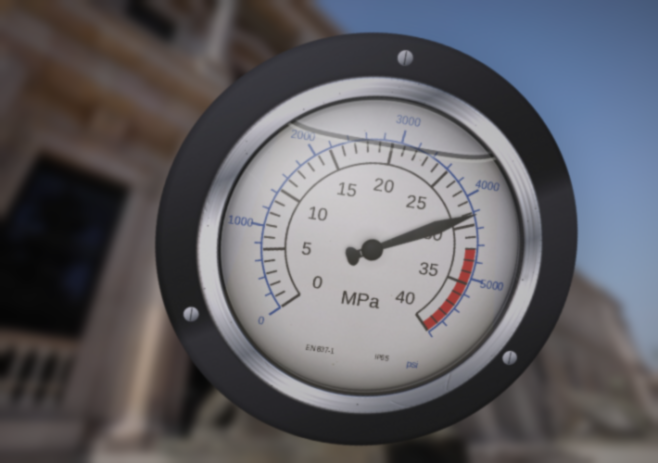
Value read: 29 MPa
